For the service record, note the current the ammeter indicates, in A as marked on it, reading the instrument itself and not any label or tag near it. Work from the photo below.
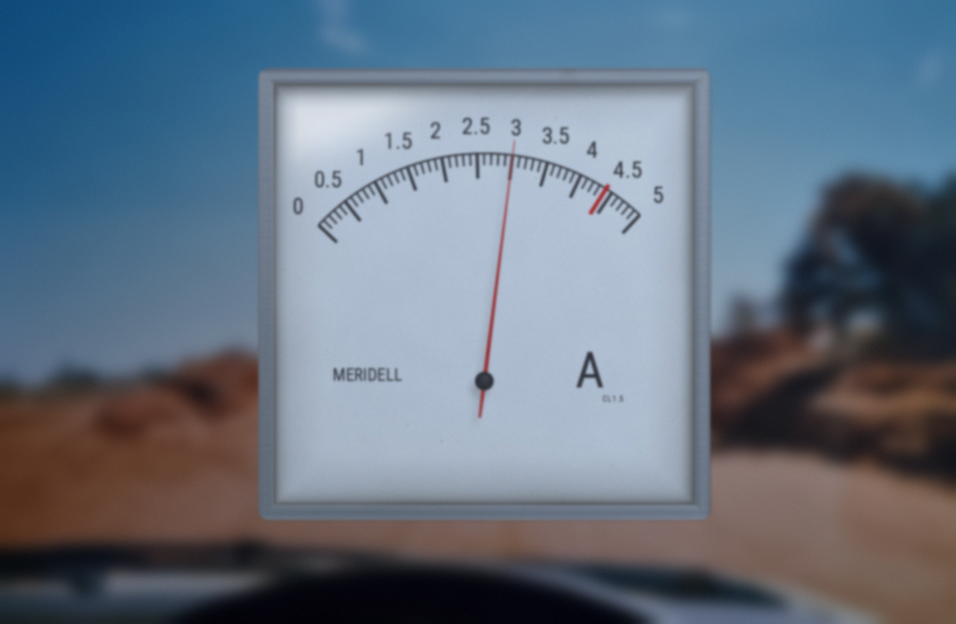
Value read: 3 A
